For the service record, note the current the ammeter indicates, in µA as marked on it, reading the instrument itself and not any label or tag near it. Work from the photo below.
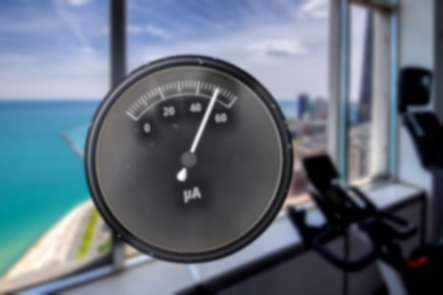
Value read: 50 µA
